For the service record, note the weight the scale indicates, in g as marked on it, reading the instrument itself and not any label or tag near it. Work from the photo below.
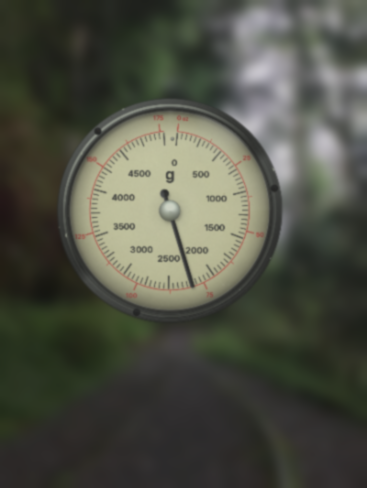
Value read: 2250 g
